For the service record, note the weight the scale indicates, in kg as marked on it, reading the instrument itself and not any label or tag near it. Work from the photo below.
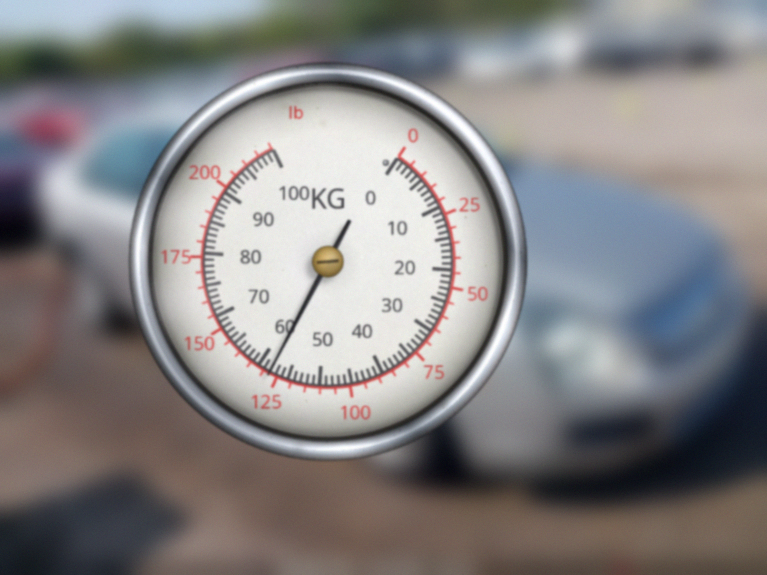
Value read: 58 kg
